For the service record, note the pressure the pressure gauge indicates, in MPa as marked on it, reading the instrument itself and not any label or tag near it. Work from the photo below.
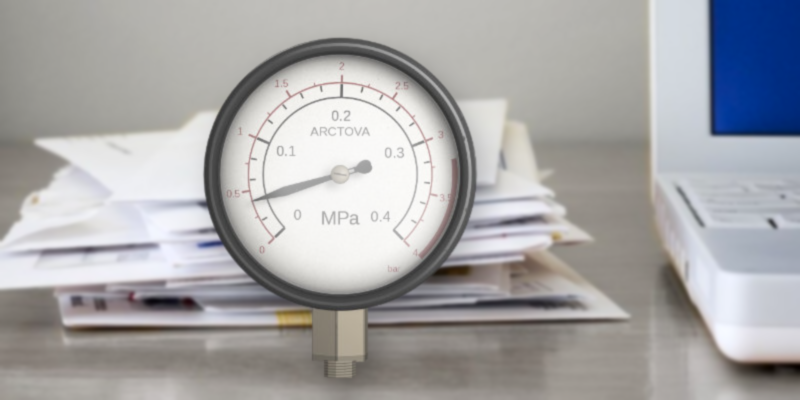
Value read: 0.04 MPa
